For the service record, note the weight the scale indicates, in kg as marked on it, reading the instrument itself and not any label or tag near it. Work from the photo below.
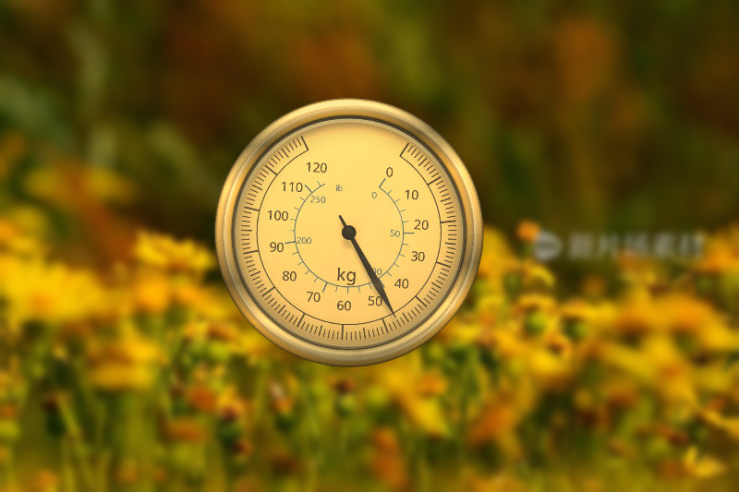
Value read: 47 kg
